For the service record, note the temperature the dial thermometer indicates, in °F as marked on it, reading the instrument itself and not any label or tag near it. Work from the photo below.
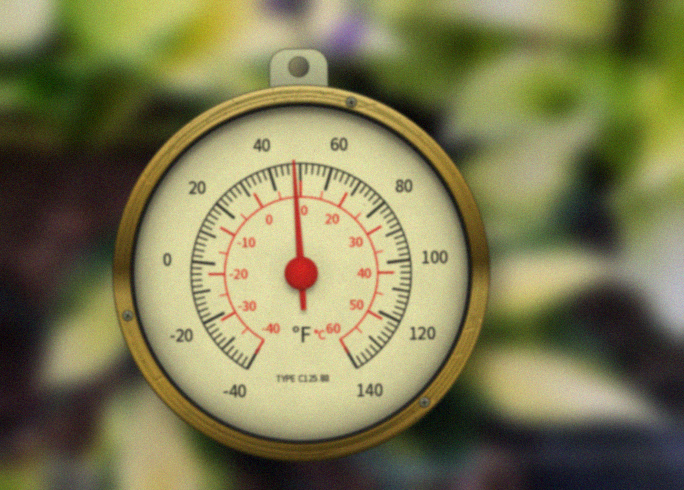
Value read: 48 °F
